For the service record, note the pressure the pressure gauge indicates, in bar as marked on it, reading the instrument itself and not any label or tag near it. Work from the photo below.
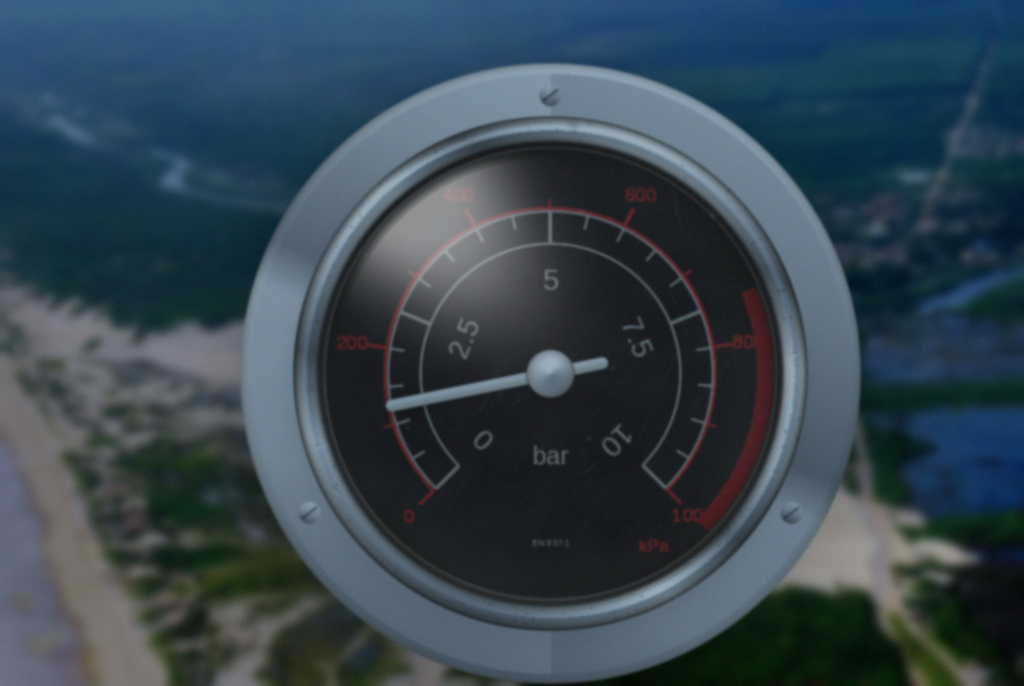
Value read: 1.25 bar
